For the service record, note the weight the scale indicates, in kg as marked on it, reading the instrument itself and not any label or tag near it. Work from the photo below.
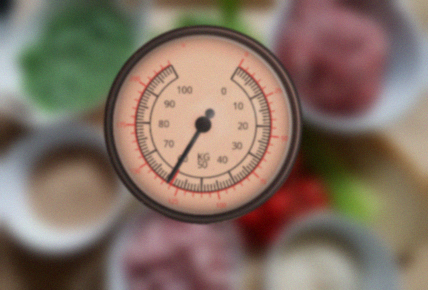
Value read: 60 kg
